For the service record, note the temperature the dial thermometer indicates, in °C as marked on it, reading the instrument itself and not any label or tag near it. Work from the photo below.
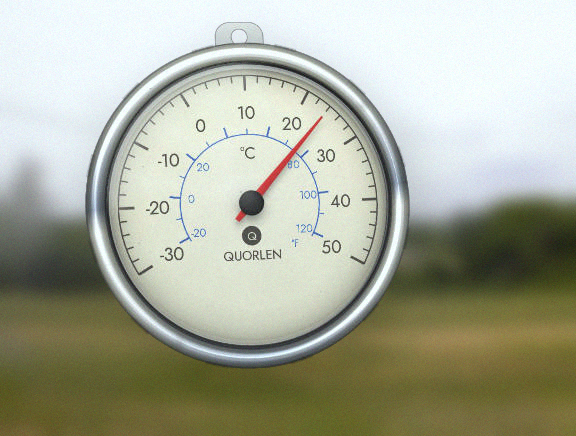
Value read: 24 °C
